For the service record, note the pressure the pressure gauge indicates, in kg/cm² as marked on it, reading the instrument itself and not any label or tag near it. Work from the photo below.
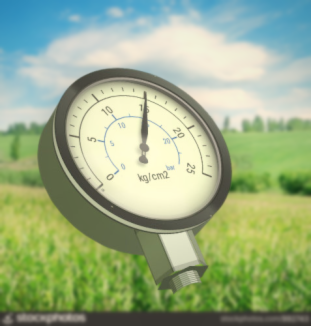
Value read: 15 kg/cm²
